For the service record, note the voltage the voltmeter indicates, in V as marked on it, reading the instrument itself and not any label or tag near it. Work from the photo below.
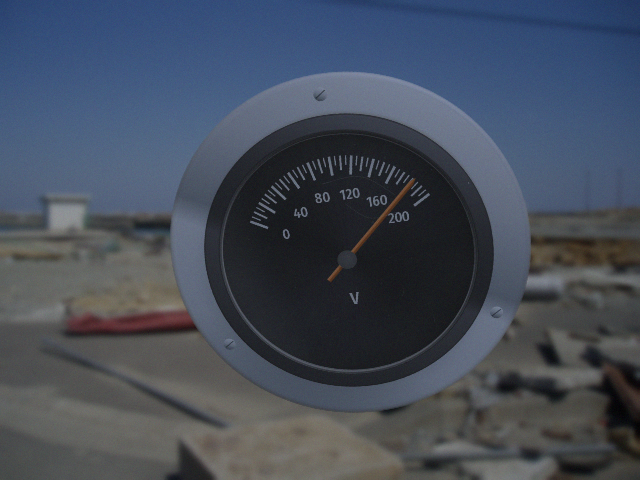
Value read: 180 V
